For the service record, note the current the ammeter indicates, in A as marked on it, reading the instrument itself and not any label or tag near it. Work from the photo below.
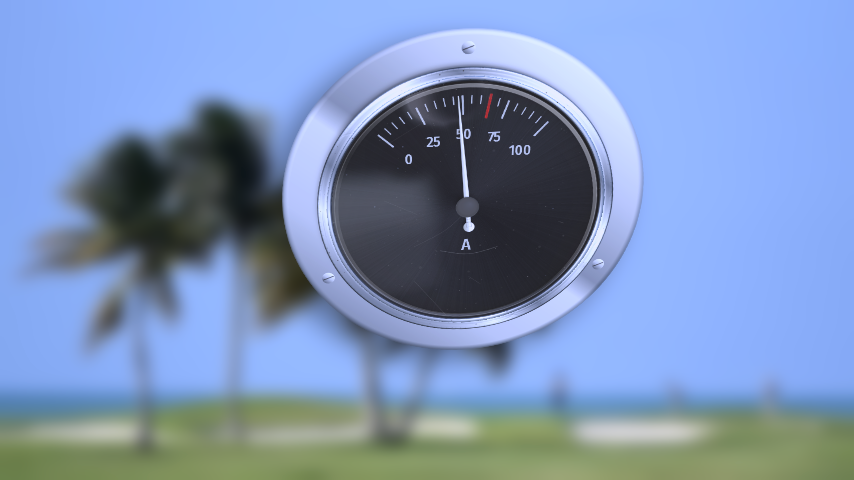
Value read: 47.5 A
